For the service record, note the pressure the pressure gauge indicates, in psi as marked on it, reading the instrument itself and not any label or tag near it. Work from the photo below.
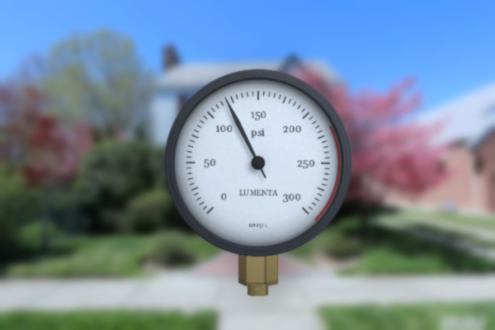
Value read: 120 psi
